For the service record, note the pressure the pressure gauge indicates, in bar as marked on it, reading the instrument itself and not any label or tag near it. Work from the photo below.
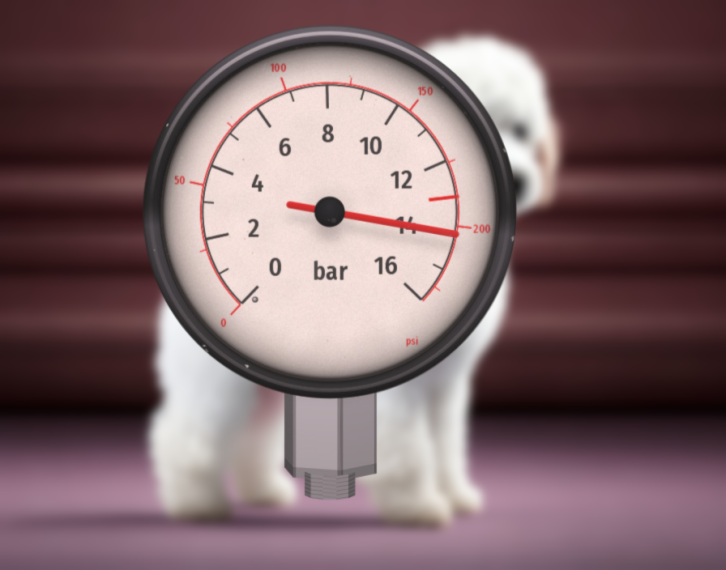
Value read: 14 bar
